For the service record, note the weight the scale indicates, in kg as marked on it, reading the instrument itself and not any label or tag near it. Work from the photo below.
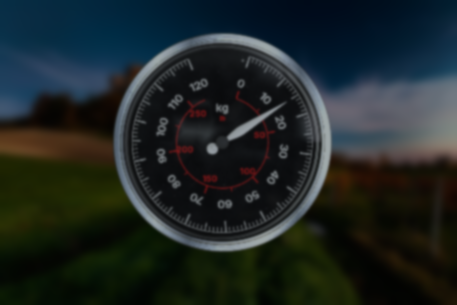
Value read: 15 kg
